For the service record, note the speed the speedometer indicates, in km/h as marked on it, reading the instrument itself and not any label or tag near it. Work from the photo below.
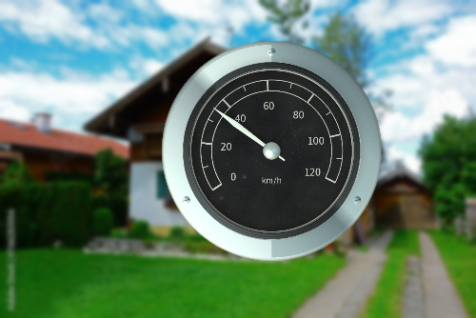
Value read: 35 km/h
